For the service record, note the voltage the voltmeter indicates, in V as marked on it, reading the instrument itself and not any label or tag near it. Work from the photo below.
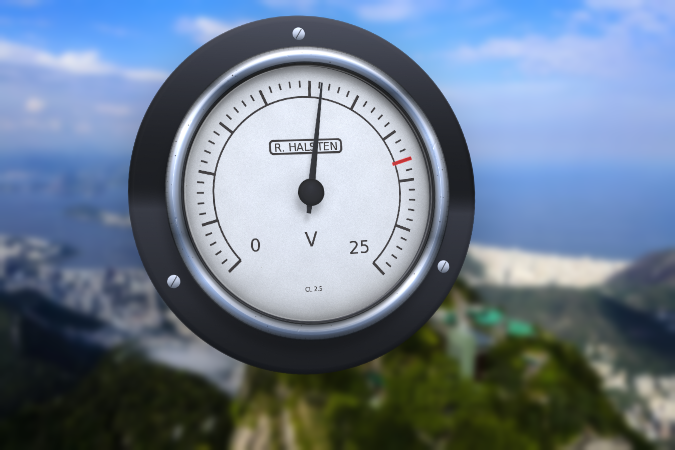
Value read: 13 V
